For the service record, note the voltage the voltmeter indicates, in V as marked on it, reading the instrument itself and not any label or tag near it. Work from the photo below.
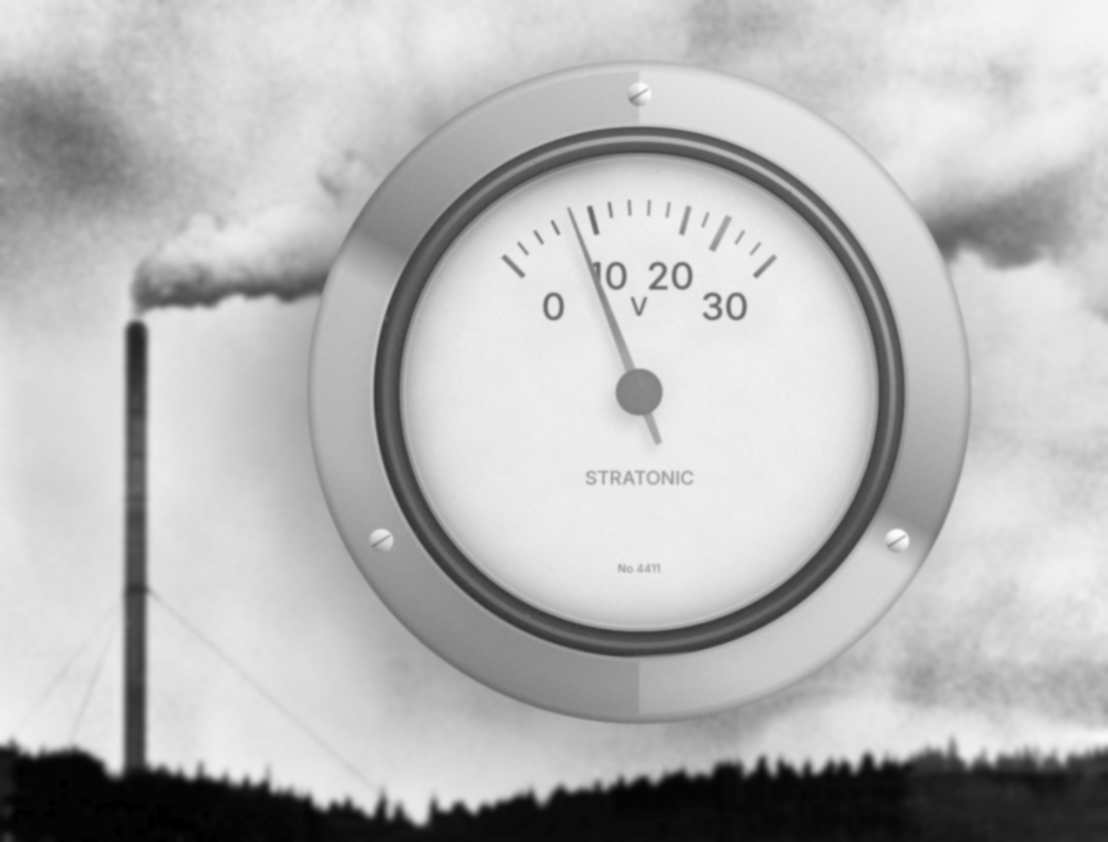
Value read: 8 V
